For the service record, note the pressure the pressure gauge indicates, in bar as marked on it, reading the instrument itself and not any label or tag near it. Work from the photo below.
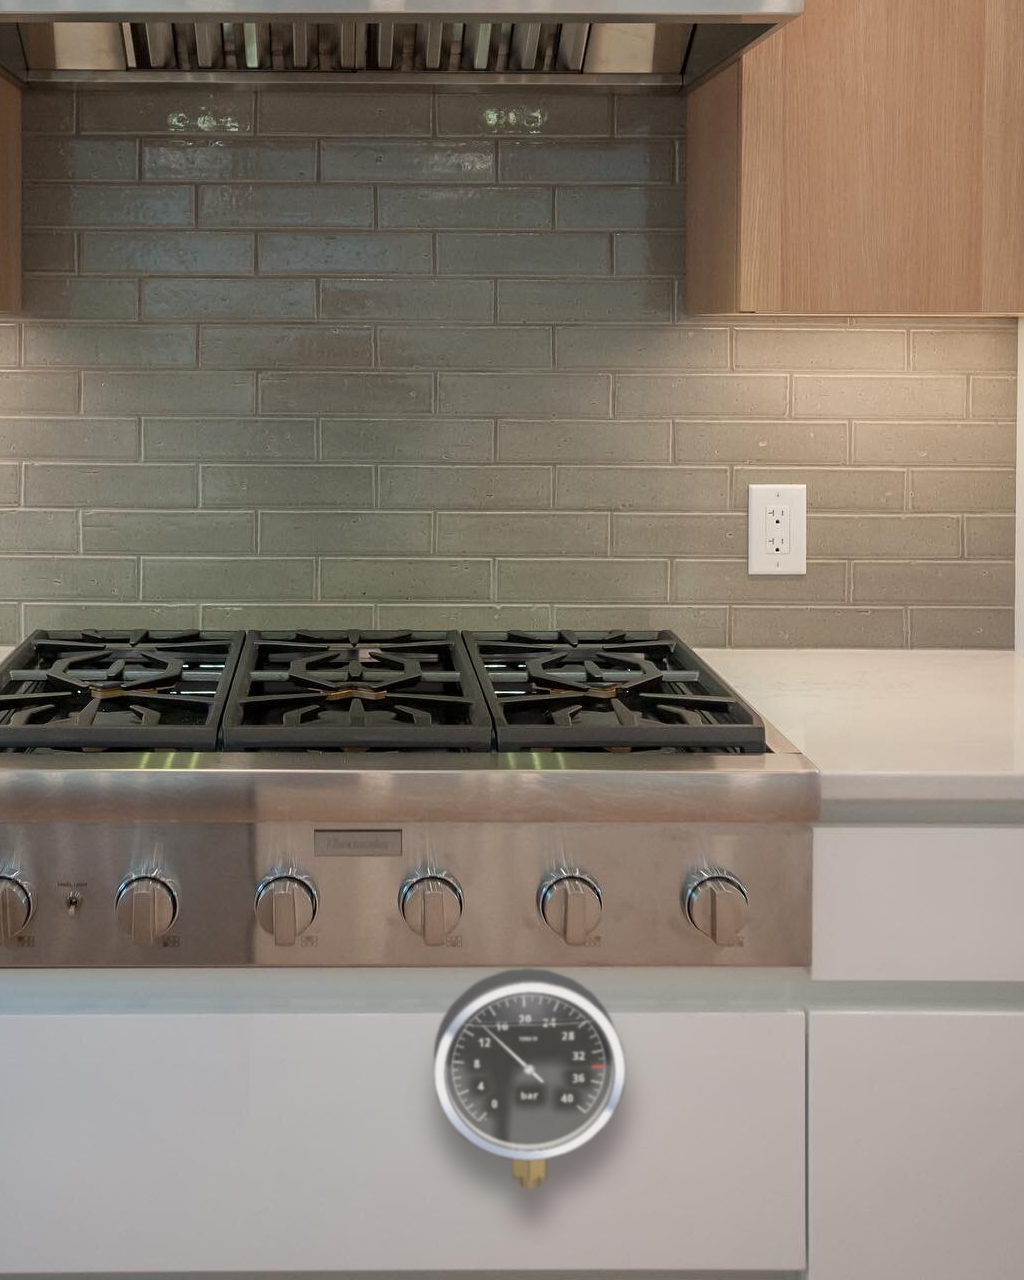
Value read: 14 bar
